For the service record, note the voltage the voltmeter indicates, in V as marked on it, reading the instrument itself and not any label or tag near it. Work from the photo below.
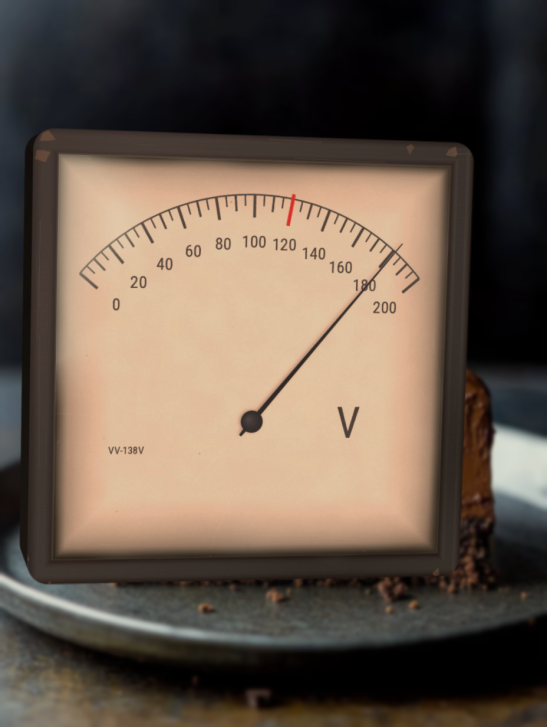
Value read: 180 V
